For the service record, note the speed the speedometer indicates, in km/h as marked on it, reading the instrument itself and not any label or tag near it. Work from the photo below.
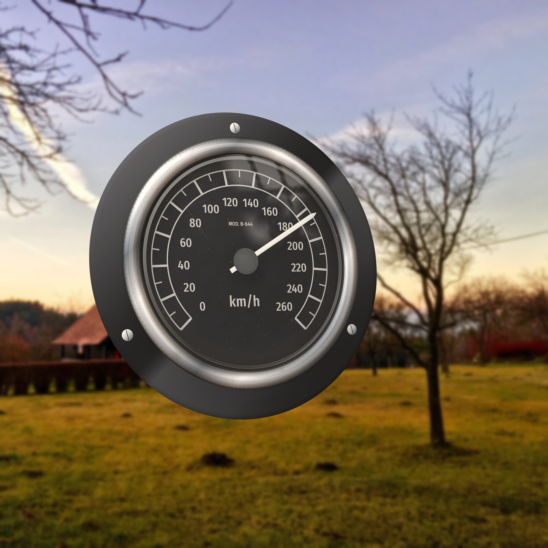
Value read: 185 km/h
